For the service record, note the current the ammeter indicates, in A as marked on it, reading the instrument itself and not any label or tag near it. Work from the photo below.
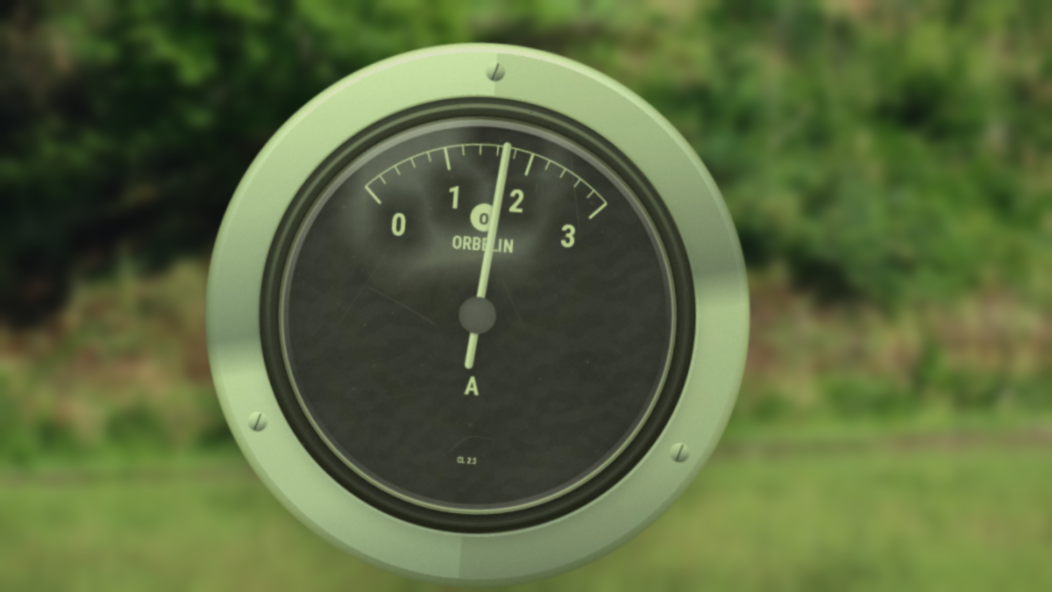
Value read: 1.7 A
